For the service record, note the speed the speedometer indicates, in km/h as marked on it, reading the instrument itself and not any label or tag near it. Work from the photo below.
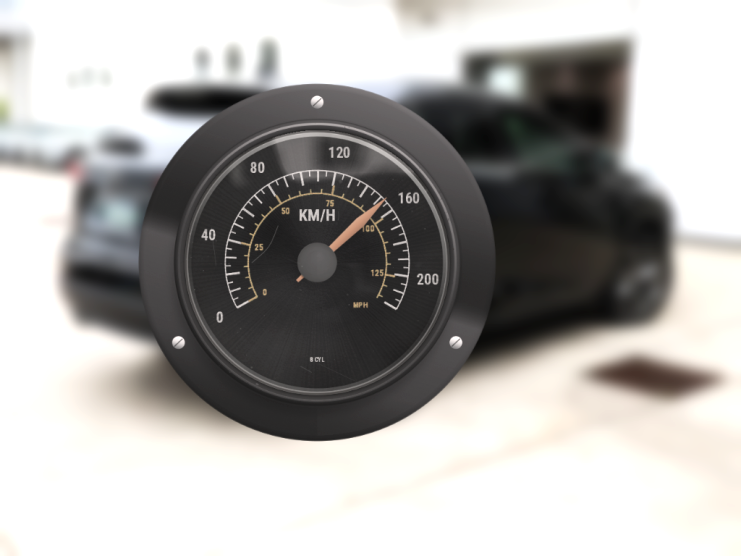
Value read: 152.5 km/h
